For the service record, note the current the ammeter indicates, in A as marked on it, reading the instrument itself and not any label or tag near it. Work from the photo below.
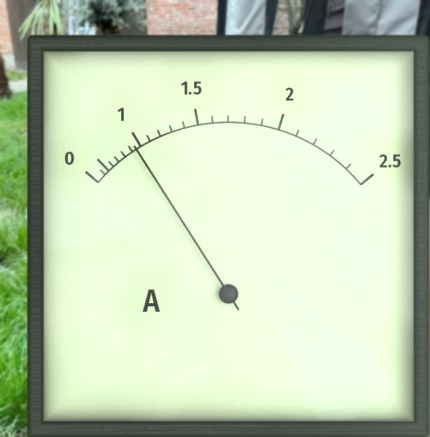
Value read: 0.95 A
